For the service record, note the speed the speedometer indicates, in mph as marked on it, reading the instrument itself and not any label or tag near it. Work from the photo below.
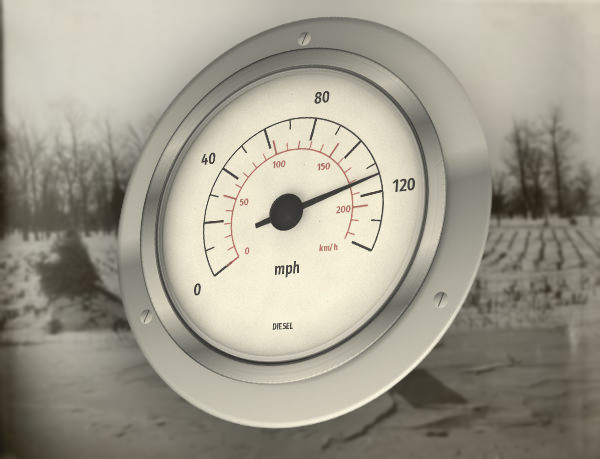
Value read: 115 mph
